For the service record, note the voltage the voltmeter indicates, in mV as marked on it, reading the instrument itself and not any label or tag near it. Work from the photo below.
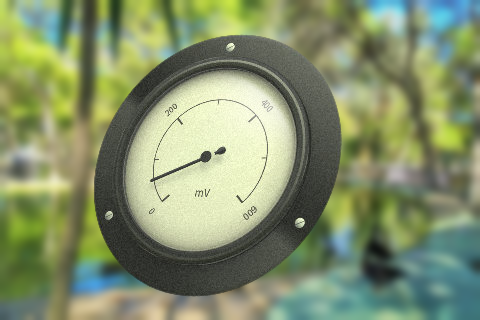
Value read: 50 mV
